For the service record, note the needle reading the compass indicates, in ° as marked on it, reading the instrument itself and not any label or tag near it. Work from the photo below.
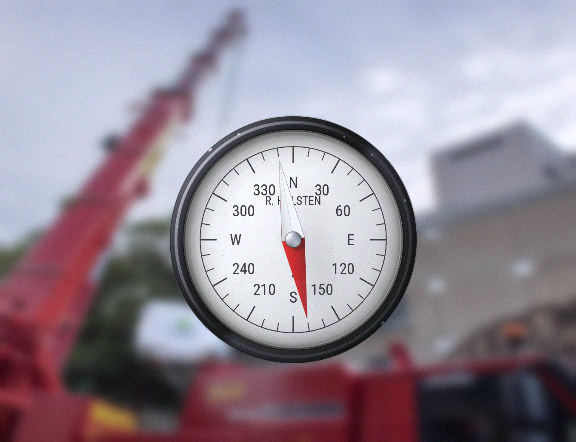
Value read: 170 °
